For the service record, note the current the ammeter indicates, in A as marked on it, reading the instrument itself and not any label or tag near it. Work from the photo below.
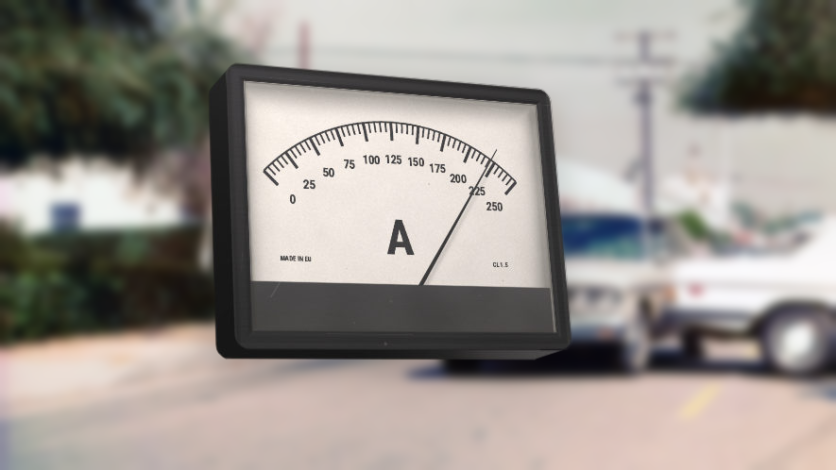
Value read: 220 A
